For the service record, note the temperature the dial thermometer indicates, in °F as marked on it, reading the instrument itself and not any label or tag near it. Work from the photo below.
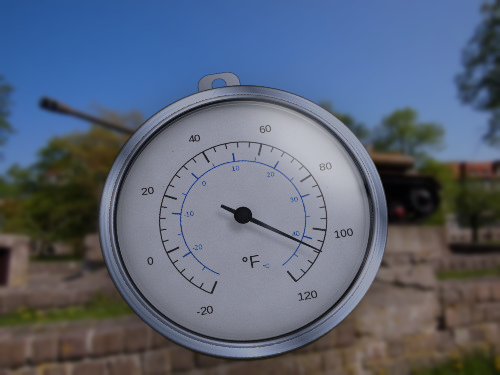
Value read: 108 °F
